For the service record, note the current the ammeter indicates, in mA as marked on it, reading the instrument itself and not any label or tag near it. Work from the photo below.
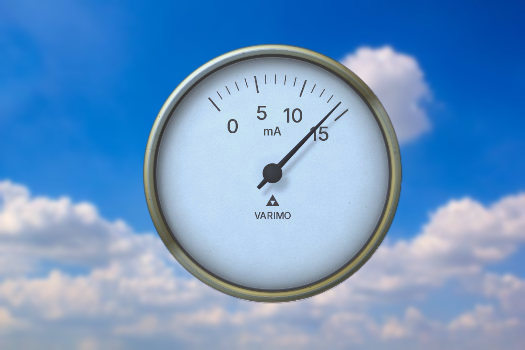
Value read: 14 mA
